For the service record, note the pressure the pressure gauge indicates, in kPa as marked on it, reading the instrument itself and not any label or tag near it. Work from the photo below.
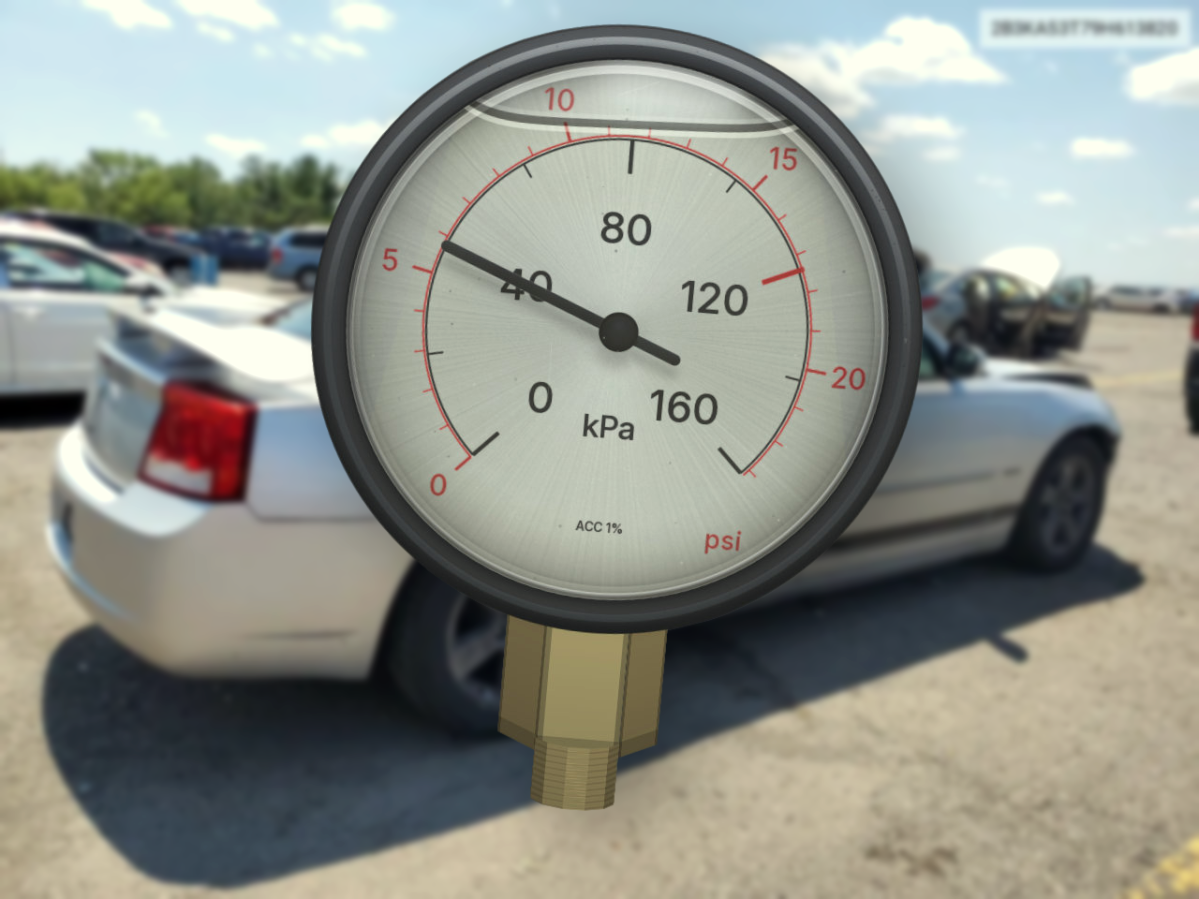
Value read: 40 kPa
